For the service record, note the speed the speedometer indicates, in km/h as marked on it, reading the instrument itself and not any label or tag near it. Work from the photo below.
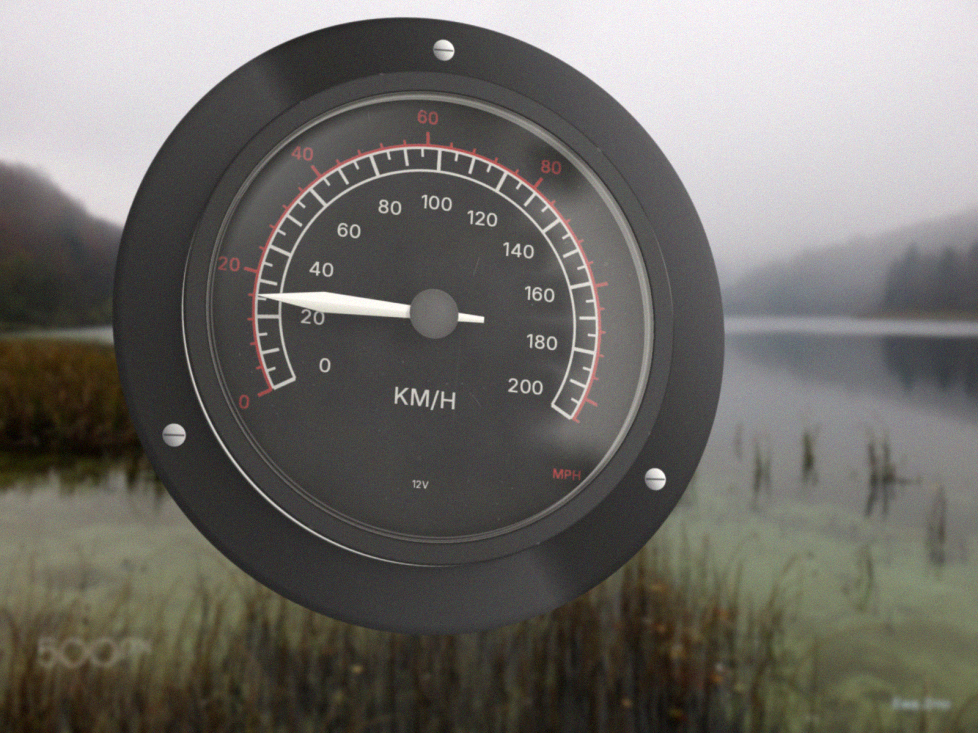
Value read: 25 km/h
